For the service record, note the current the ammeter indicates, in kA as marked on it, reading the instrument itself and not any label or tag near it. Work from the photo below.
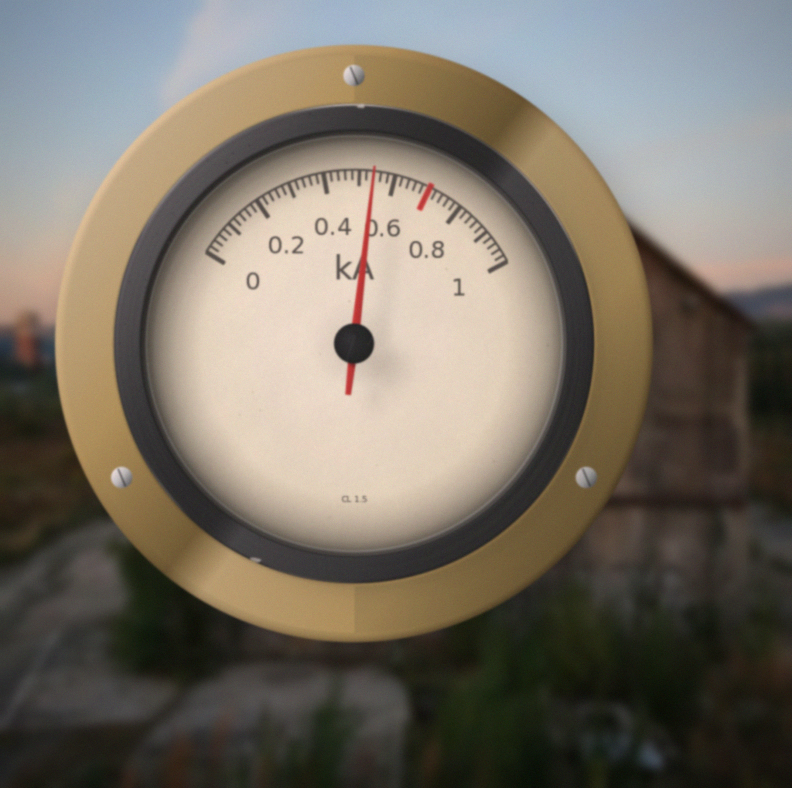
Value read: 0.54 kA
